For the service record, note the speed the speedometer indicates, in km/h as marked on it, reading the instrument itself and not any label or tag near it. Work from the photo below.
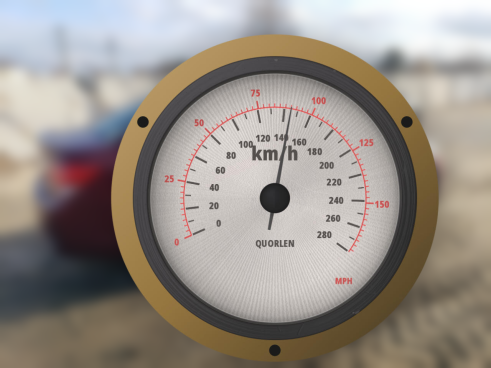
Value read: 145 km/h
